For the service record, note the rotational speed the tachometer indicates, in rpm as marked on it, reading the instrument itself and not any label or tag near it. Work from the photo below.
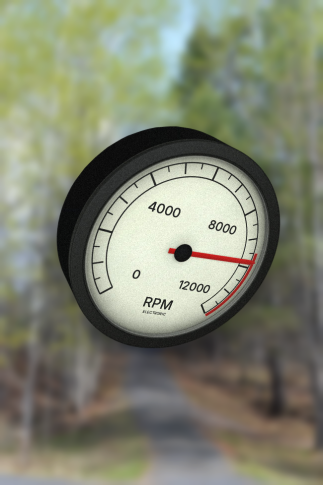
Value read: 9750 rpm
